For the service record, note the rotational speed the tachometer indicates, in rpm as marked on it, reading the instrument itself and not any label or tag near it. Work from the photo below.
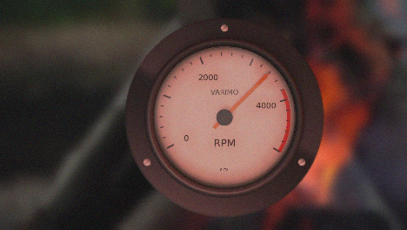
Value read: 3400 rpm
